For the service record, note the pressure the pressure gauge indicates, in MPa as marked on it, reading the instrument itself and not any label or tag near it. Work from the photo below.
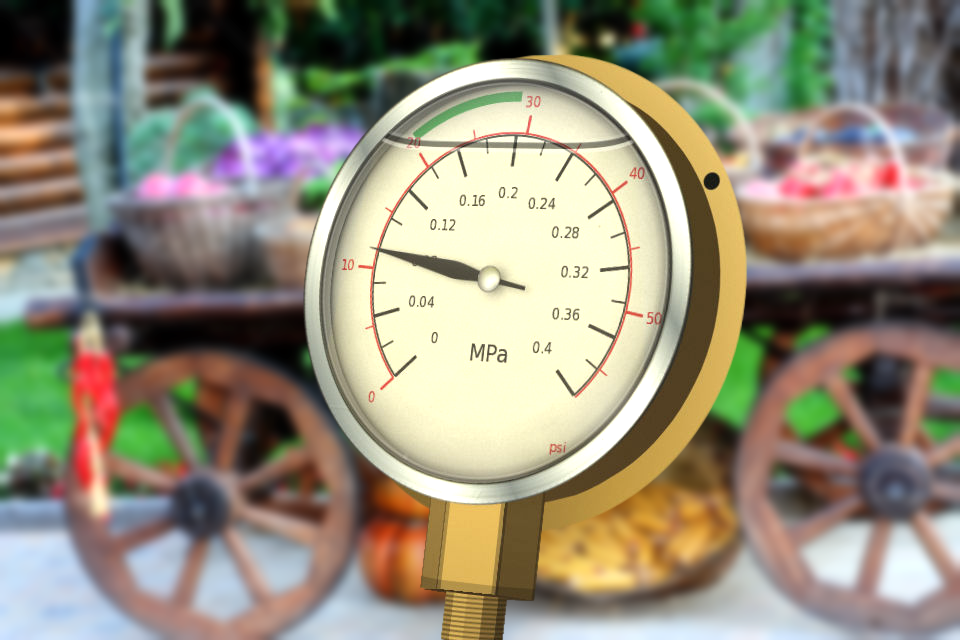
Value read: 0.08 MPa
